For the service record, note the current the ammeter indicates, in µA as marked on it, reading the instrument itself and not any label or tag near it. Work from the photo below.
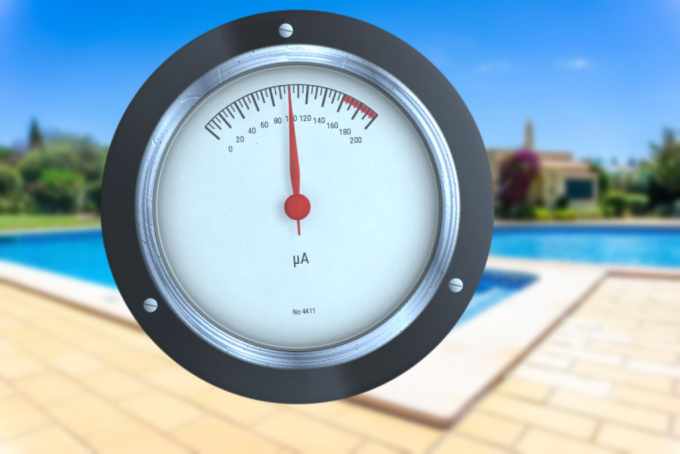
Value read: 100 µA
